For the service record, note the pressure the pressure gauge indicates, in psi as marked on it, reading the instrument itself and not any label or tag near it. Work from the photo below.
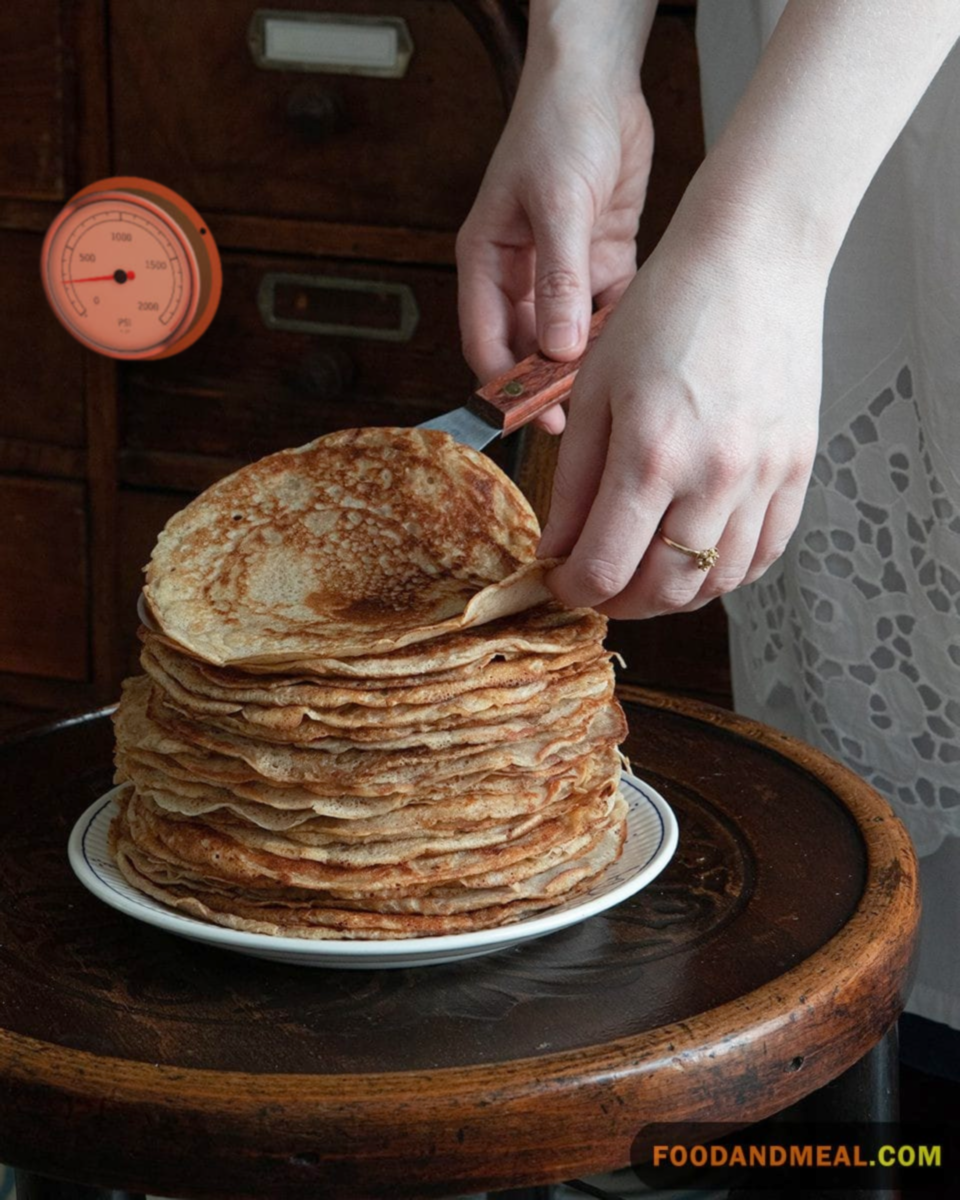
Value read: 250 psi
